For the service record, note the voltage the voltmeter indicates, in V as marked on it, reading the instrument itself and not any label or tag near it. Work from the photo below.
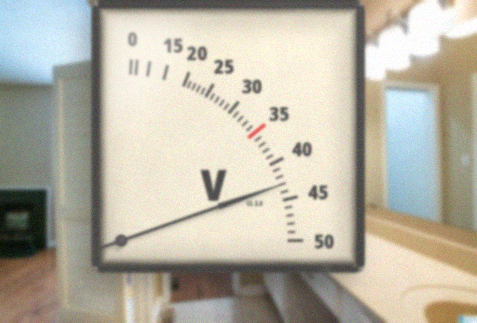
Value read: 43 V
